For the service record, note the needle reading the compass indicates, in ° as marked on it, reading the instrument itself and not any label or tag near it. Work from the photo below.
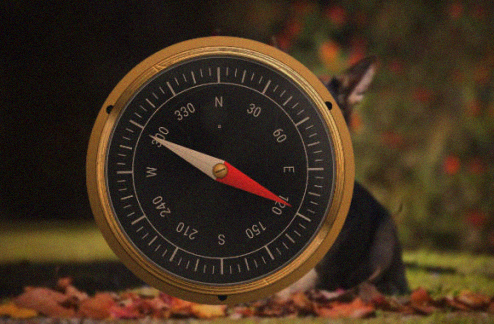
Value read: 117.5 °
